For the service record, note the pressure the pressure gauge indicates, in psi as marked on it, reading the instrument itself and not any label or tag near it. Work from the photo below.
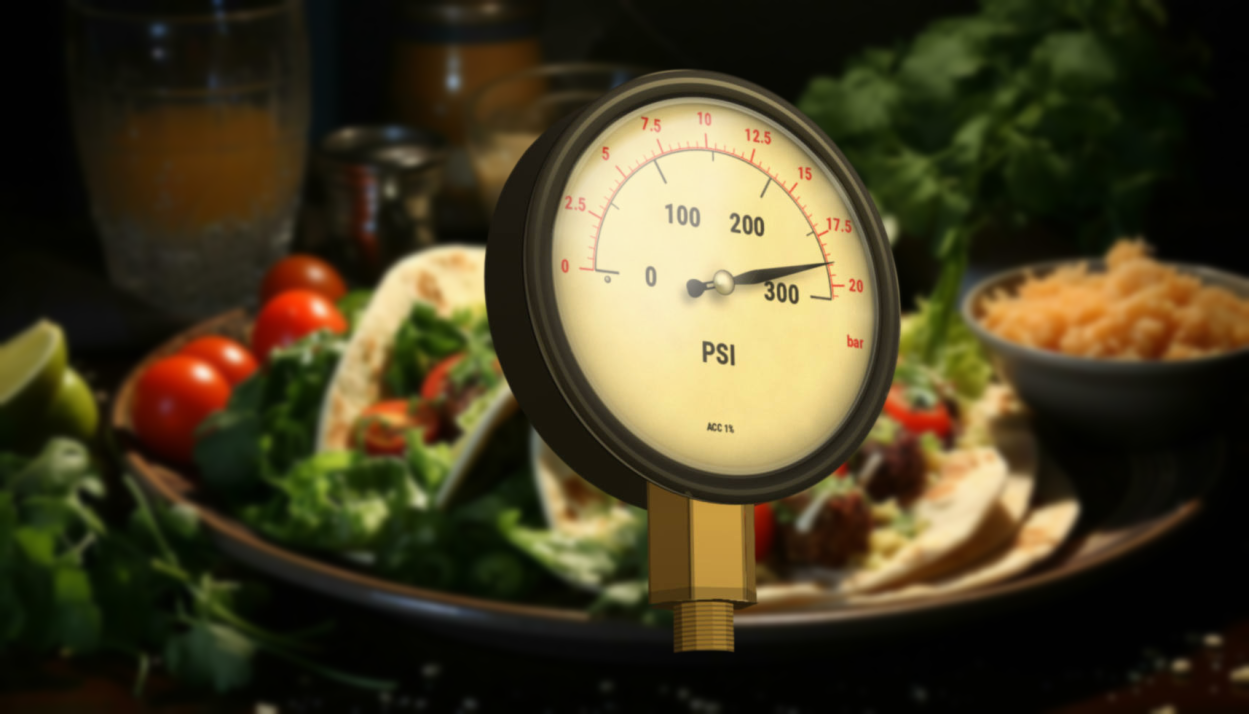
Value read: 275 psi
